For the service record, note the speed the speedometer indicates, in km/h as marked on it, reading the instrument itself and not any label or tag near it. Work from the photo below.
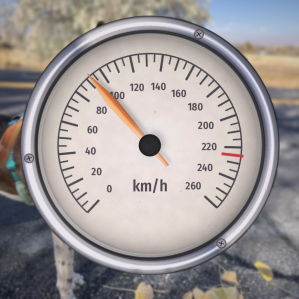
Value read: 92.5 km/h
